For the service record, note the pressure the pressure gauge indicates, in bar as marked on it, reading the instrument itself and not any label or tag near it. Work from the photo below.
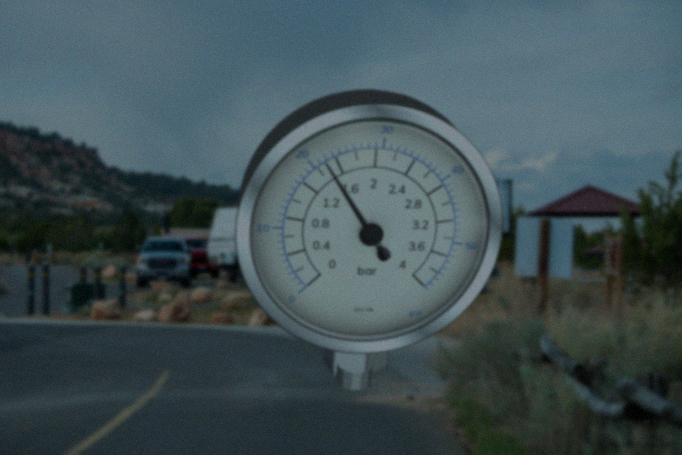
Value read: 1.5 bar
